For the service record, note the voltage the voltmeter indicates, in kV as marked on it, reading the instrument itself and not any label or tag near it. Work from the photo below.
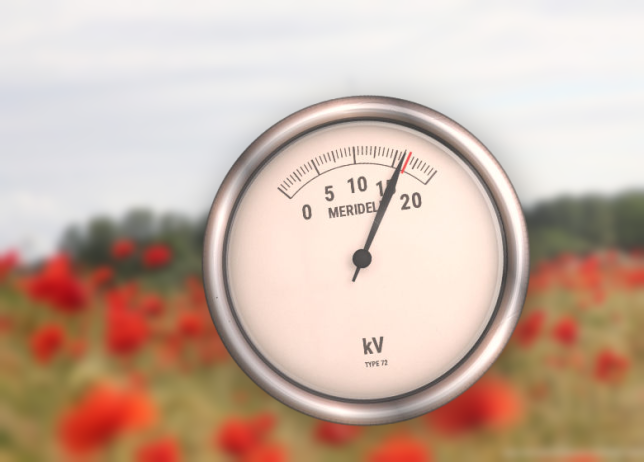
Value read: 16 kV
